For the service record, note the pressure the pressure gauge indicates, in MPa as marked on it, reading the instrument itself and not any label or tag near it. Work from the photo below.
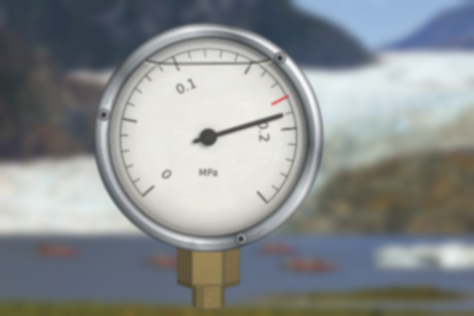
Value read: 0.19 MPa
